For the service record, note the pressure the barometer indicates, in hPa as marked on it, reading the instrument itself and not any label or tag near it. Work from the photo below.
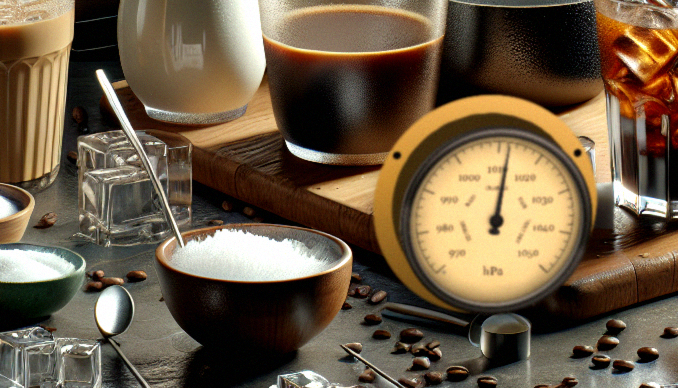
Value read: 1012 hPa
